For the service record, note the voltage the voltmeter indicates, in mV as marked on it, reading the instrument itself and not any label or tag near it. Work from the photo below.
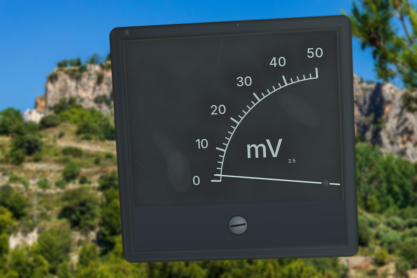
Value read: 2 mV
